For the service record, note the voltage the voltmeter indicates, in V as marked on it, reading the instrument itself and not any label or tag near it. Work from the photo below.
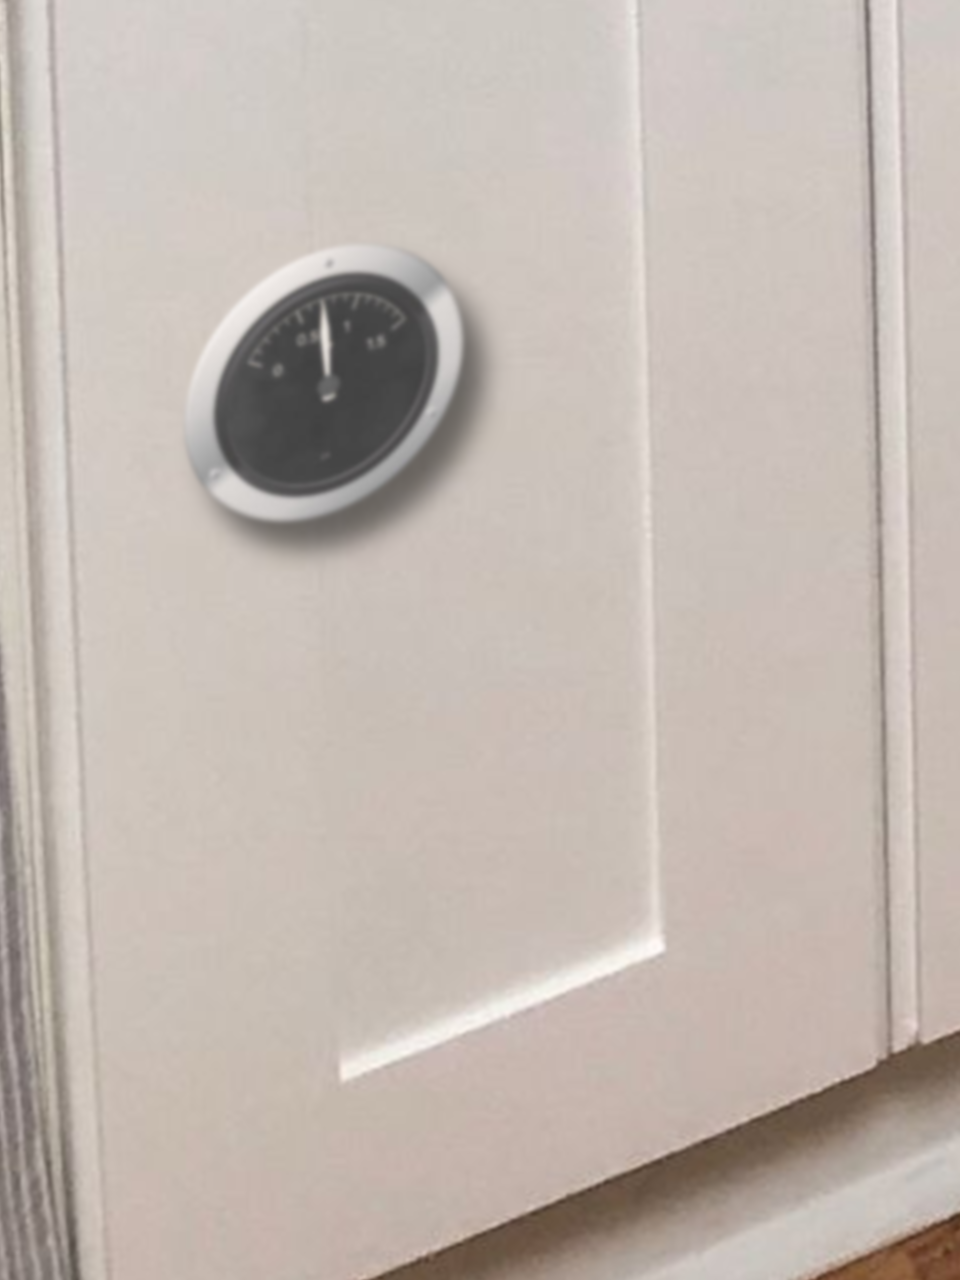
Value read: 0.7 V
